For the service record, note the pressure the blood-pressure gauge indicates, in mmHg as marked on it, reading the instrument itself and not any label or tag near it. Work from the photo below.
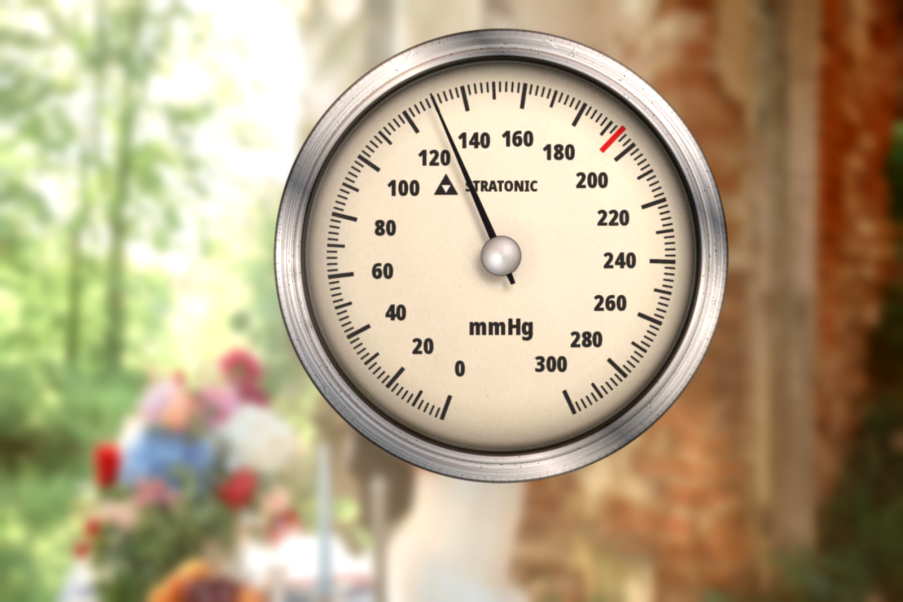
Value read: 130 mmHg
